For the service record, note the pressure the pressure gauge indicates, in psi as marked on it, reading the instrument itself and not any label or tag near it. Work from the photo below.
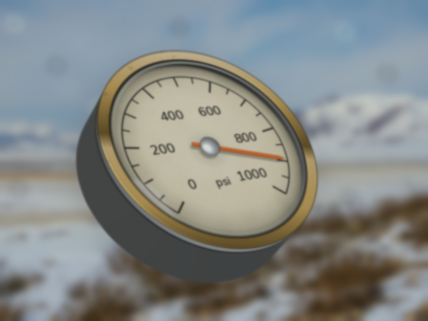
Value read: 900 psi
